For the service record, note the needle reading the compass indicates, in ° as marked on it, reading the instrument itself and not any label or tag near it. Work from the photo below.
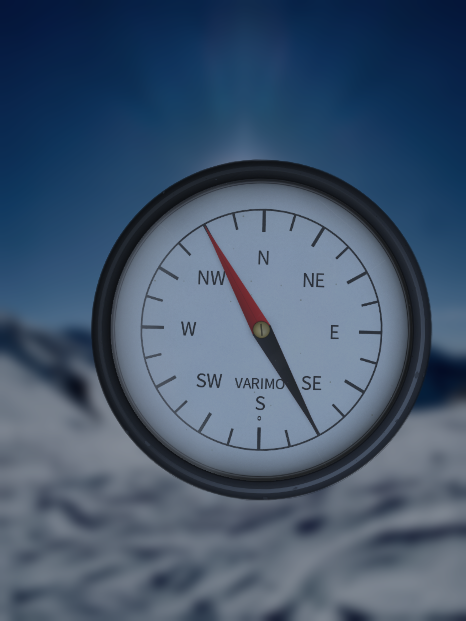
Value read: 330 °
